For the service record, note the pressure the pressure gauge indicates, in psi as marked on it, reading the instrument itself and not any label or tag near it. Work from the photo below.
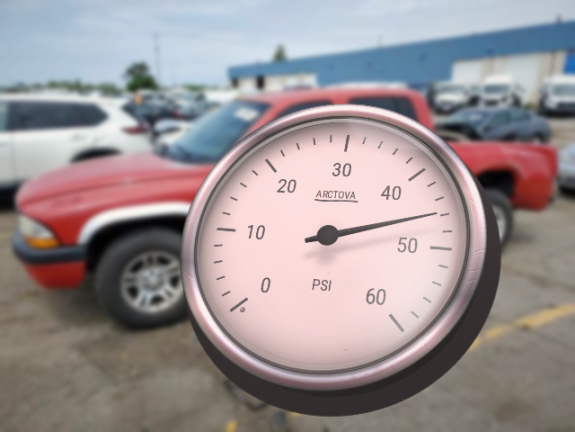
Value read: 46 psi
